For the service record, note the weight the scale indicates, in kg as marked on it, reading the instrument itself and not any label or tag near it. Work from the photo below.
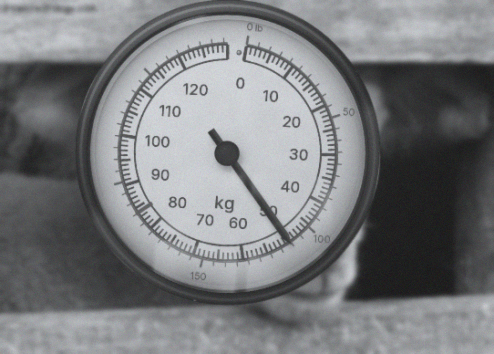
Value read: 50 kg
